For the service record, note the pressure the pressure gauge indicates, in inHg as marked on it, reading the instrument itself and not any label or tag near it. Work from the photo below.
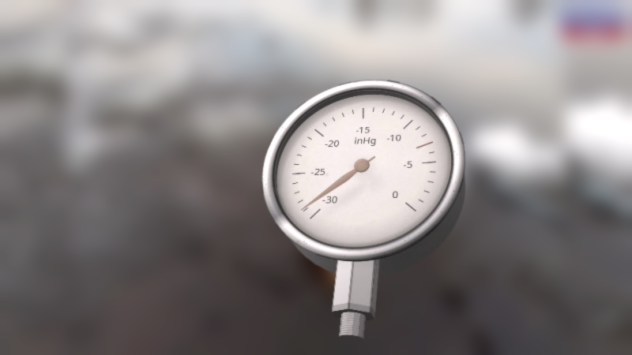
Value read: -29 inHg
